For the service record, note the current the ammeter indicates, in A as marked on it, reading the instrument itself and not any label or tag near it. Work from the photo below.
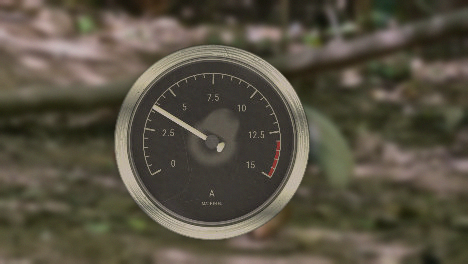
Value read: 3.75 A
